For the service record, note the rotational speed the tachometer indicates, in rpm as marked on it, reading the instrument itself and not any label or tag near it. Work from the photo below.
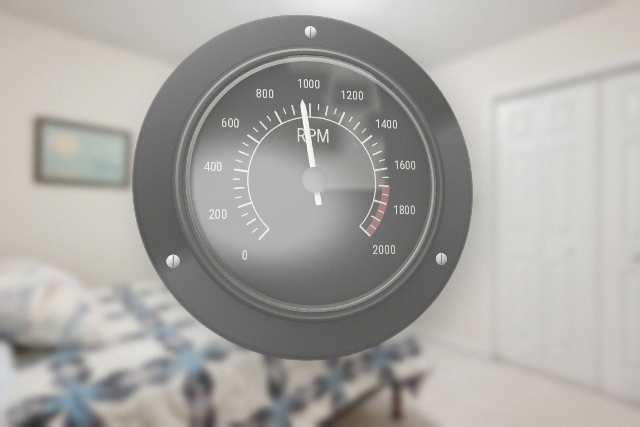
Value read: 950 rpm
